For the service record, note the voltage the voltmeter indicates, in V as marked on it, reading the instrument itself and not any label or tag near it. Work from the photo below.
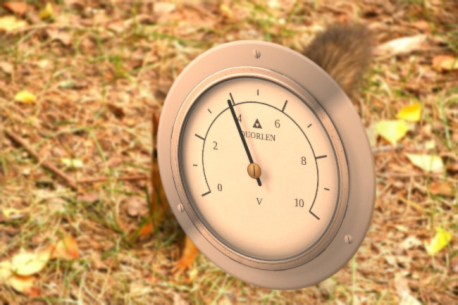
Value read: 4 V
